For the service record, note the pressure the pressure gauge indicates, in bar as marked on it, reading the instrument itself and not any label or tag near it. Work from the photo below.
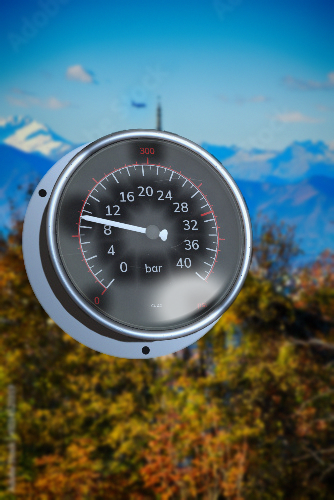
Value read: 9 bar
